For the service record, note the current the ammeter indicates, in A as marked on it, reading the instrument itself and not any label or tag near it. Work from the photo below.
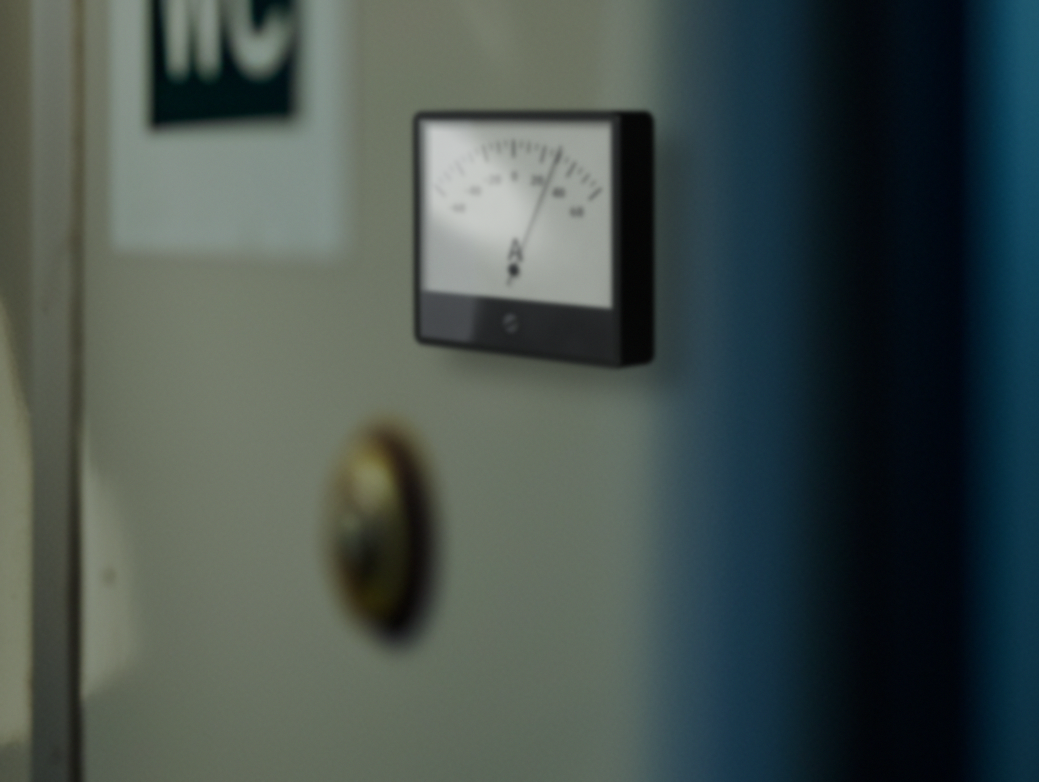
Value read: 30 A
